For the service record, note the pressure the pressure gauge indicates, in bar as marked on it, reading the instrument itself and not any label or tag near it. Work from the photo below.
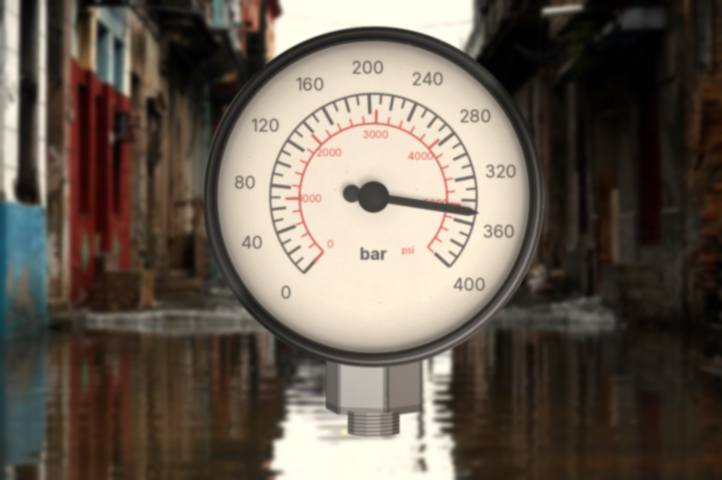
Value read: 350 bar
